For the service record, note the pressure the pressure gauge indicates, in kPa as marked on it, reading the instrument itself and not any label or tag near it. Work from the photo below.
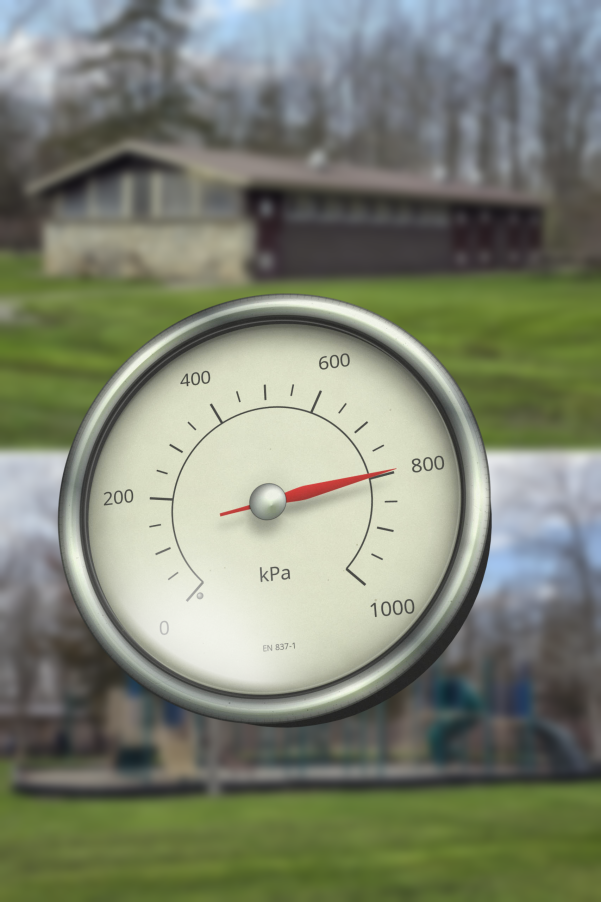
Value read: 800 kPa
